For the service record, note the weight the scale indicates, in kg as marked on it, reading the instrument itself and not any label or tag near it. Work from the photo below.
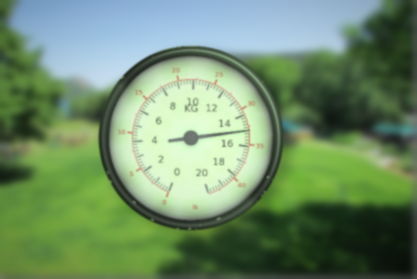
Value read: 15 kg
